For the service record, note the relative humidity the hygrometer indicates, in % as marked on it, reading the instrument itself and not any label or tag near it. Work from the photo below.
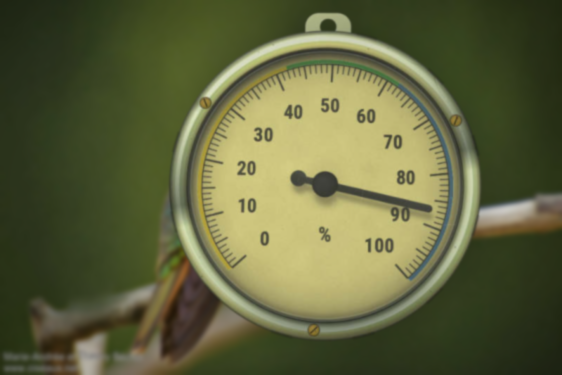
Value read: 87 %
